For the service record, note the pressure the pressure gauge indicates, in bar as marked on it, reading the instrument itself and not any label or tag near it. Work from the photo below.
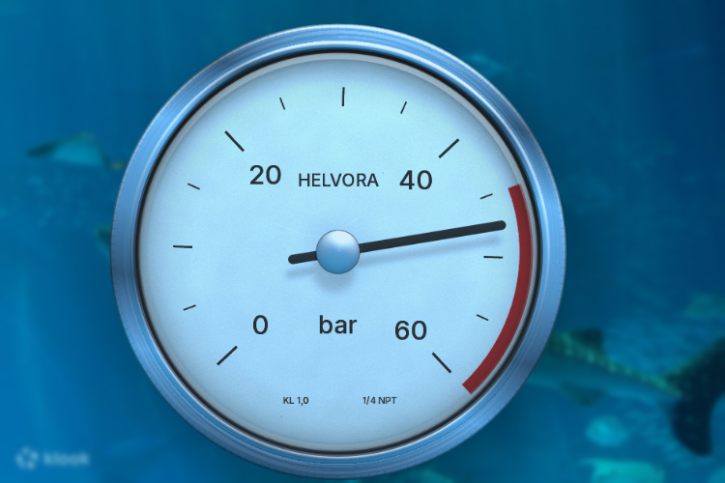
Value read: 47.5 bar
